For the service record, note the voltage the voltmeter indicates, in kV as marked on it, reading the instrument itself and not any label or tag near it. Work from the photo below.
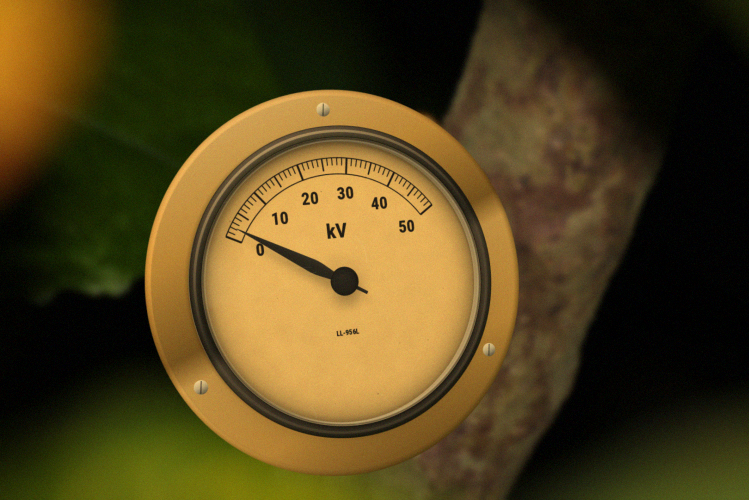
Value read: 2 kV
